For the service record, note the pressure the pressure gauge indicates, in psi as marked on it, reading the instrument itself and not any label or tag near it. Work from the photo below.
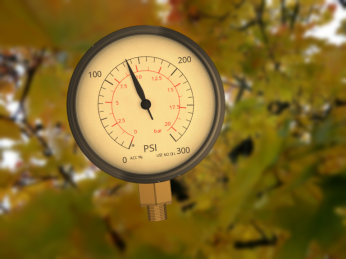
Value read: 135 psi
